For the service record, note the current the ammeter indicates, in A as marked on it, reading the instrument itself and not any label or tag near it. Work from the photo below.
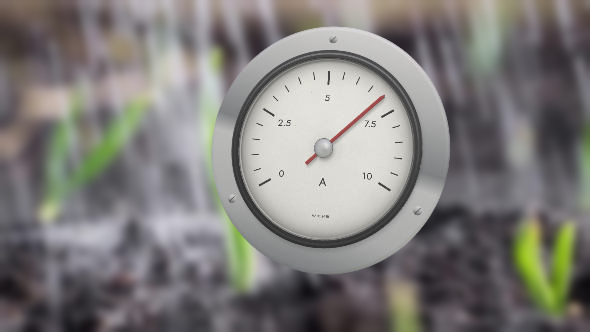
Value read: 7 A
